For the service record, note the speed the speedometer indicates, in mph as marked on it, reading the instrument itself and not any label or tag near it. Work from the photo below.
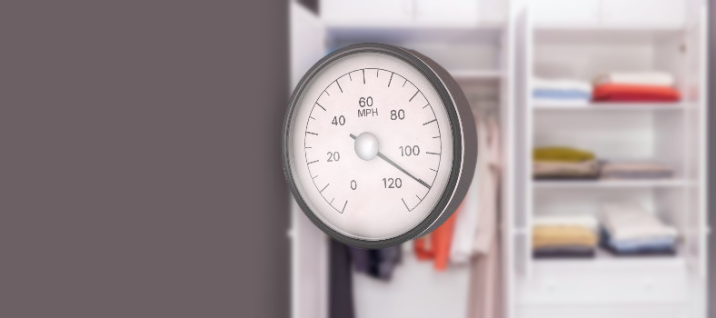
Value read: 110 mph
